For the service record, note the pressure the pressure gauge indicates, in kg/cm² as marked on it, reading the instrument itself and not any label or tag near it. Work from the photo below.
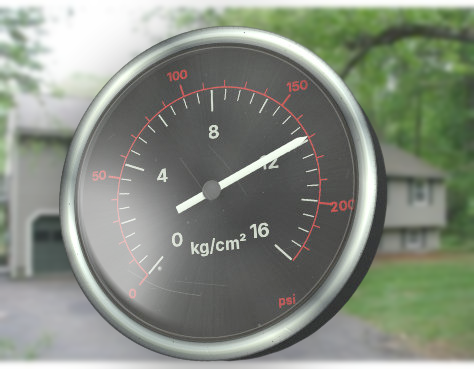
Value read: 12 kg/cm²
